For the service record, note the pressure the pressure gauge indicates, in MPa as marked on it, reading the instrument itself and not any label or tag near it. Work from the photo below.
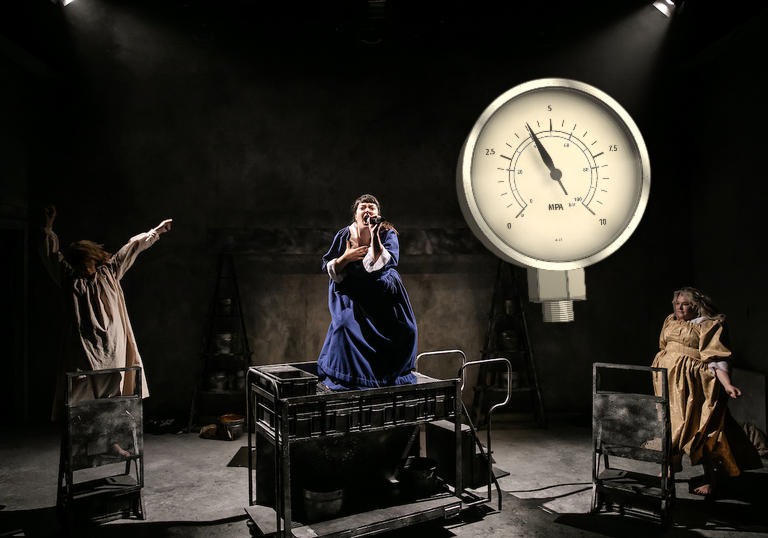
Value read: 4 MPa
